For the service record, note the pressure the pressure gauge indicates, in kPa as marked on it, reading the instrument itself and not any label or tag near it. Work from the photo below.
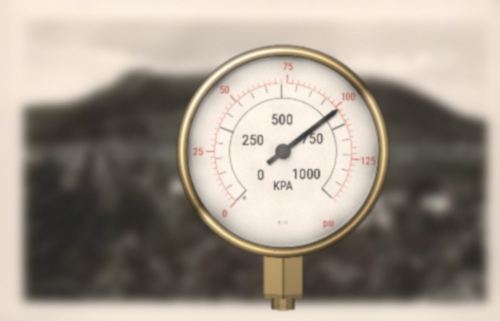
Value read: 700 kPa
